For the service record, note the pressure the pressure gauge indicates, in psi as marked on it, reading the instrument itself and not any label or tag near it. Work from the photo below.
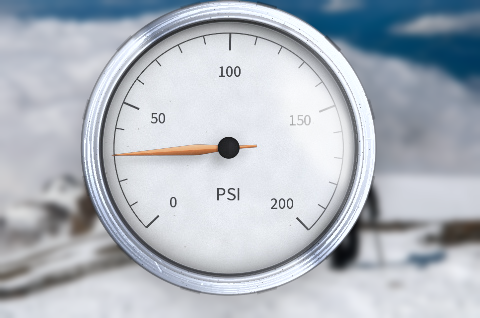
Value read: 30 psi
